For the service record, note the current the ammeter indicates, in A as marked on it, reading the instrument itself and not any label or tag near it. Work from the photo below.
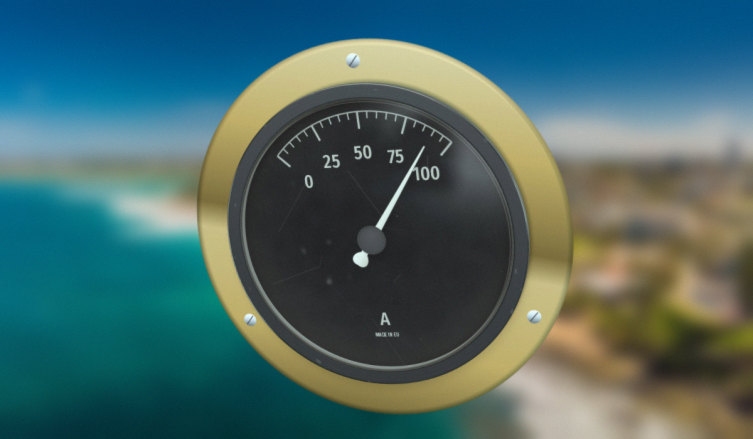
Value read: 90 A
